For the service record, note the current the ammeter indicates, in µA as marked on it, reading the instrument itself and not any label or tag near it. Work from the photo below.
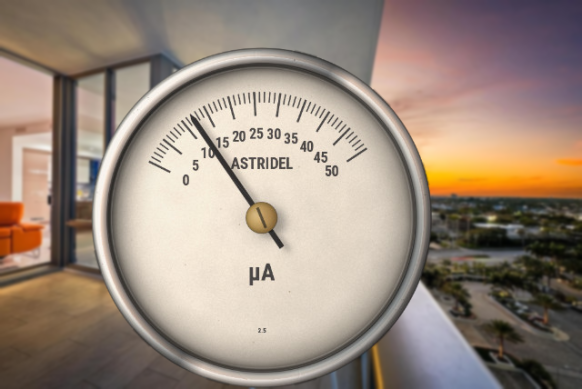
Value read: 12 µA
